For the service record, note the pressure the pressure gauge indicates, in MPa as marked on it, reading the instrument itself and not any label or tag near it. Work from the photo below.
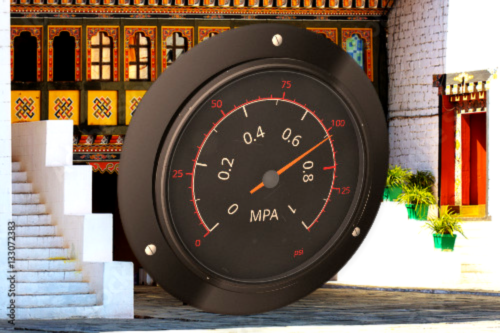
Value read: 0.7 MPa
